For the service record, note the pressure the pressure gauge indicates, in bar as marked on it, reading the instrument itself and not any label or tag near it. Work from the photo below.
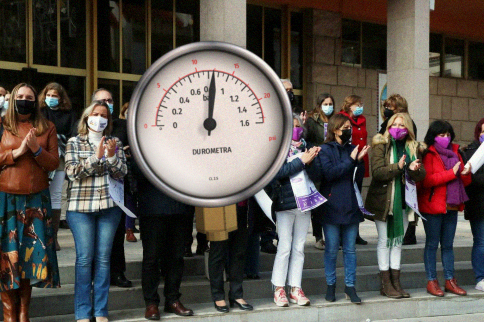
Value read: 0.85 bar
